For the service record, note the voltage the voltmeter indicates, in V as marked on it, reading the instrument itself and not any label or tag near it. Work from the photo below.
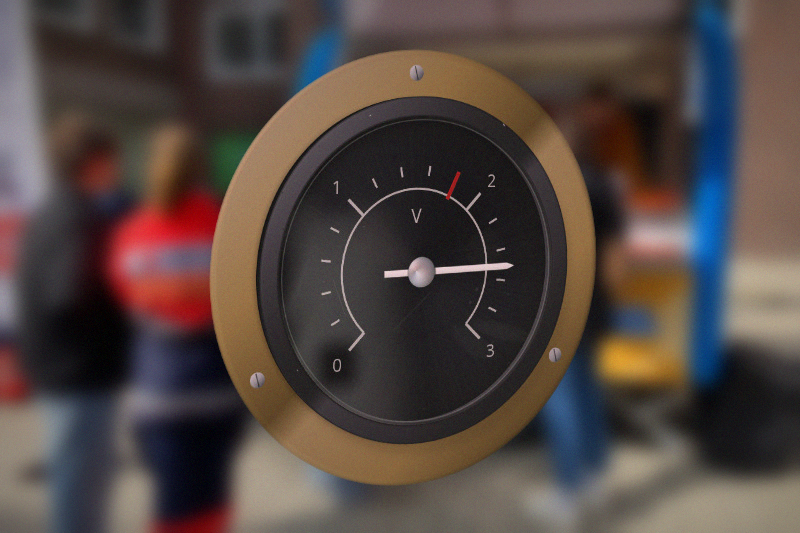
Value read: 2.5 V
